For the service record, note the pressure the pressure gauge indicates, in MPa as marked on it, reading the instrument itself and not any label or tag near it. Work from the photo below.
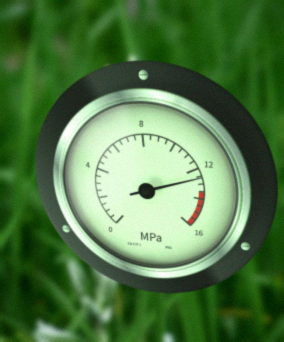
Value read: 12.5 MPa
